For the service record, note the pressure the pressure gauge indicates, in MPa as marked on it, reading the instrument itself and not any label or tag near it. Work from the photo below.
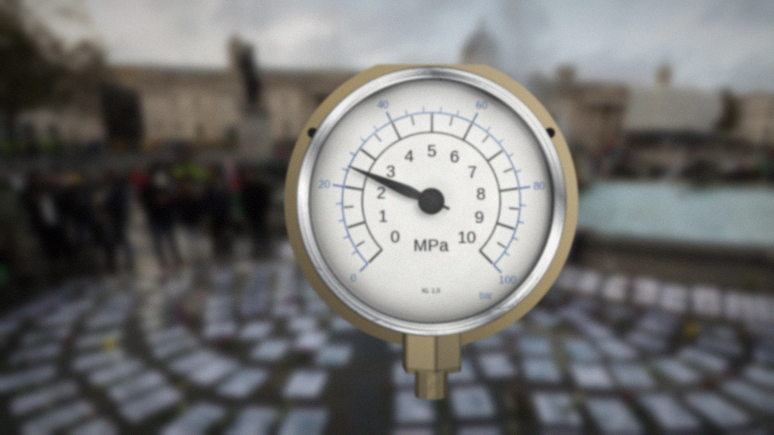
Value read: 2.5 MPa
